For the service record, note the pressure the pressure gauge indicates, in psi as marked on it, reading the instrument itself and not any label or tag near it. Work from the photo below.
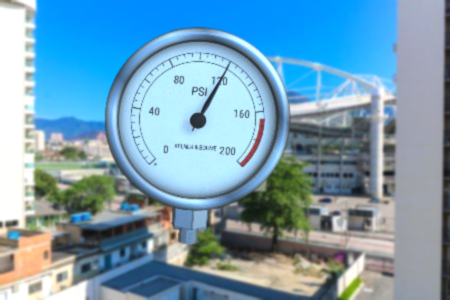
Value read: 120 psi
